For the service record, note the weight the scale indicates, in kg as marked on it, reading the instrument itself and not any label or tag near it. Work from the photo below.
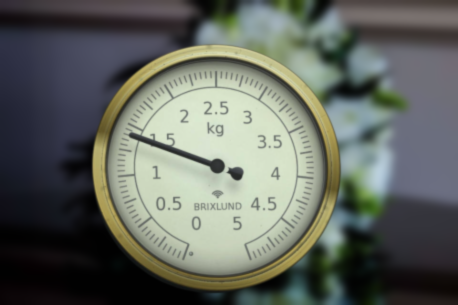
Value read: 1.4 kg
